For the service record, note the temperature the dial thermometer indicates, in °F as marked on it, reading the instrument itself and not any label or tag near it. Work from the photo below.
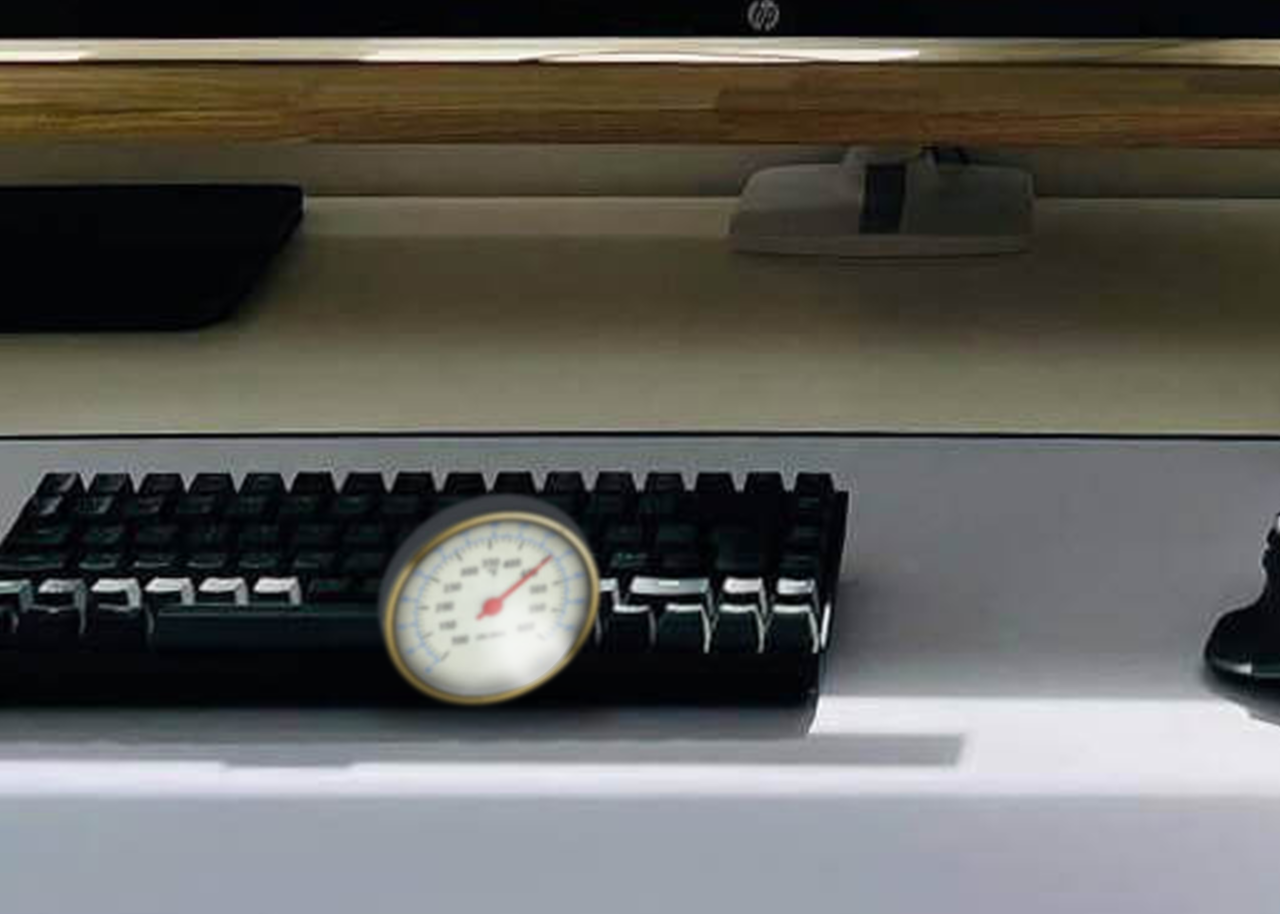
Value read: 450 °F
